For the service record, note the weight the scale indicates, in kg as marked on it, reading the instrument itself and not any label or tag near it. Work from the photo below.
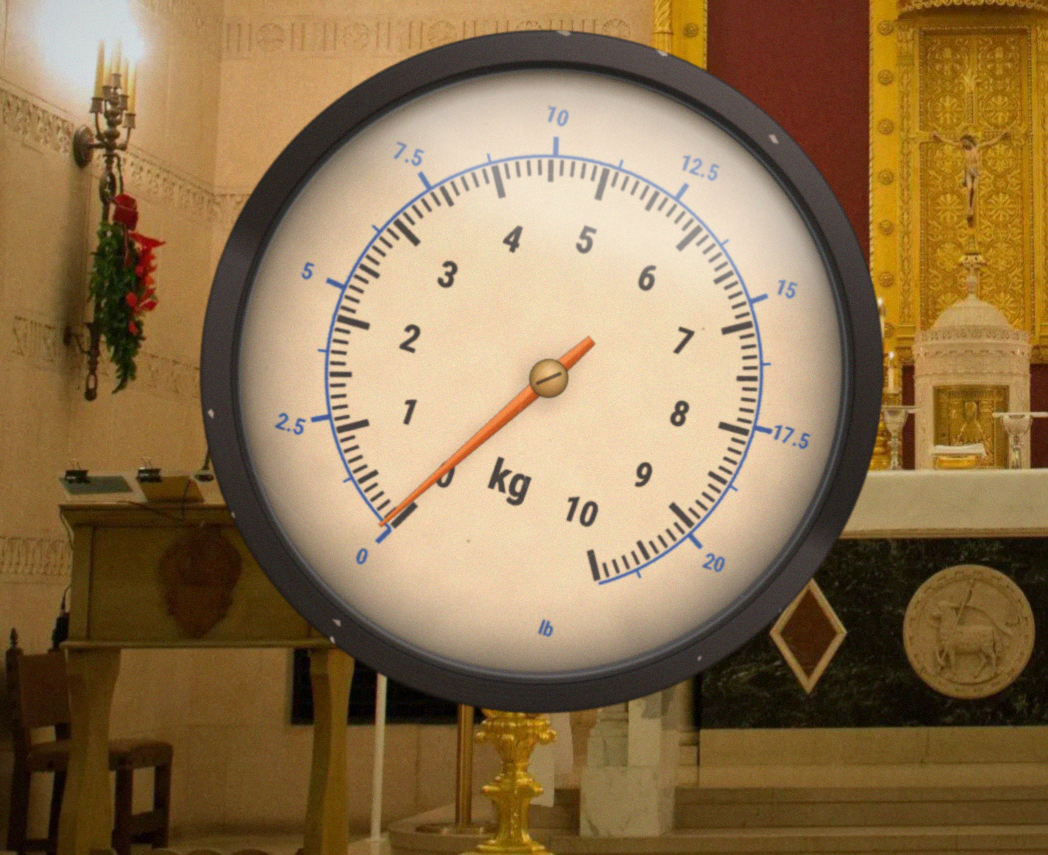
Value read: 0.1 kg
